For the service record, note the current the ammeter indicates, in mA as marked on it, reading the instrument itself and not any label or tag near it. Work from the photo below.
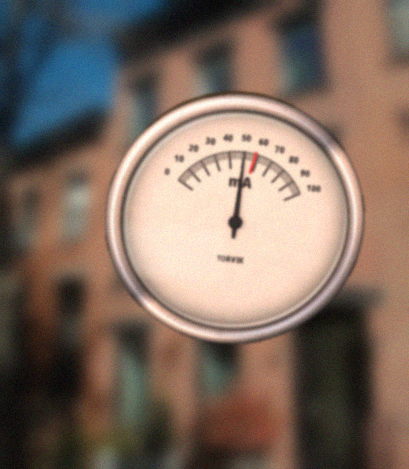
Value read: 50 mA
